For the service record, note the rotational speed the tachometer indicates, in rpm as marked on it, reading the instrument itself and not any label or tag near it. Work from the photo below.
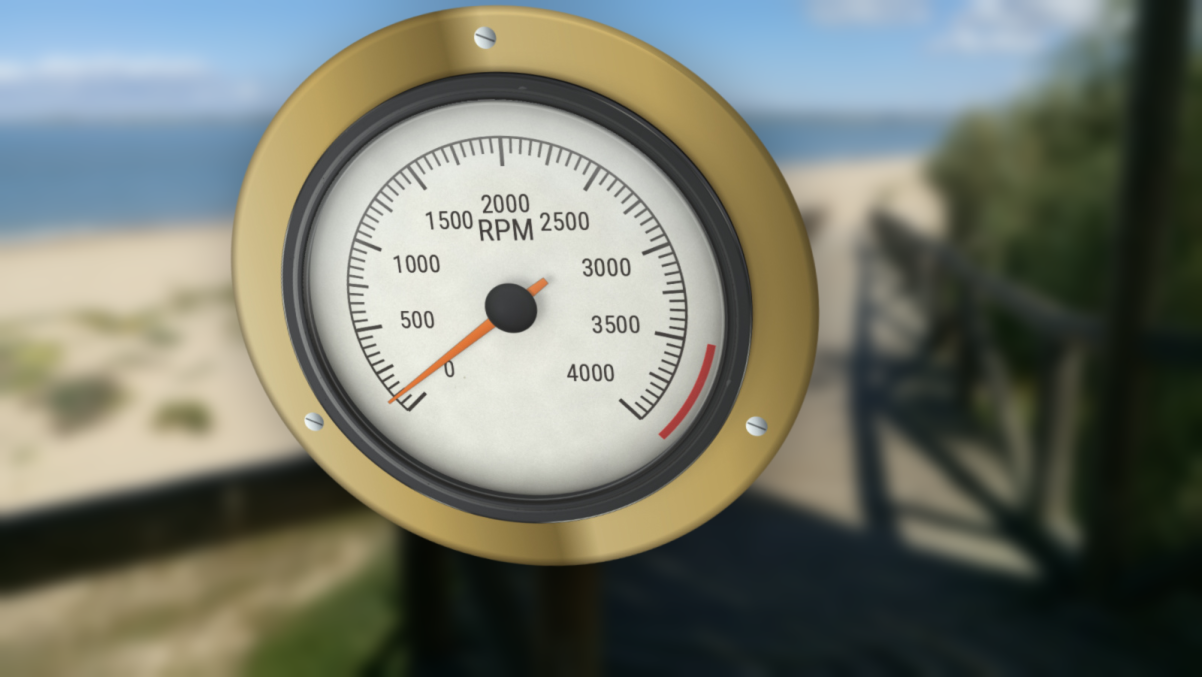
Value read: 100 rpm
